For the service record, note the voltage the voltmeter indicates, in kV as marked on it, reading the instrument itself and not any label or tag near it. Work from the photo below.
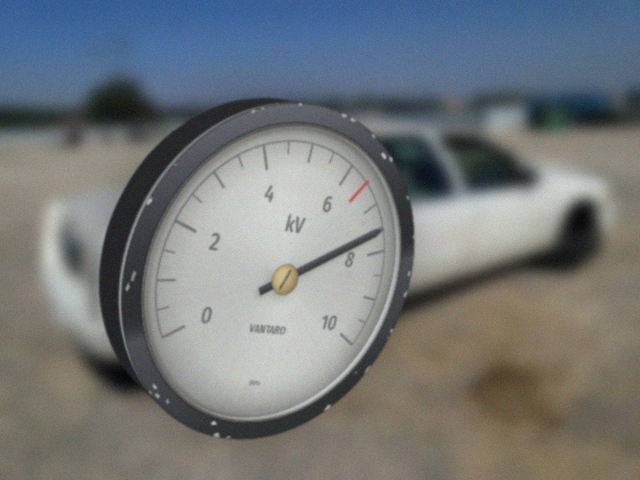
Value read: 7.5 kV
